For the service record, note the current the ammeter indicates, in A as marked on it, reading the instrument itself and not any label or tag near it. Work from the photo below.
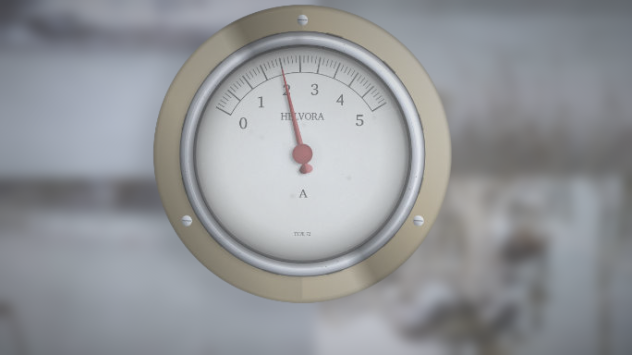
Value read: 2 A
